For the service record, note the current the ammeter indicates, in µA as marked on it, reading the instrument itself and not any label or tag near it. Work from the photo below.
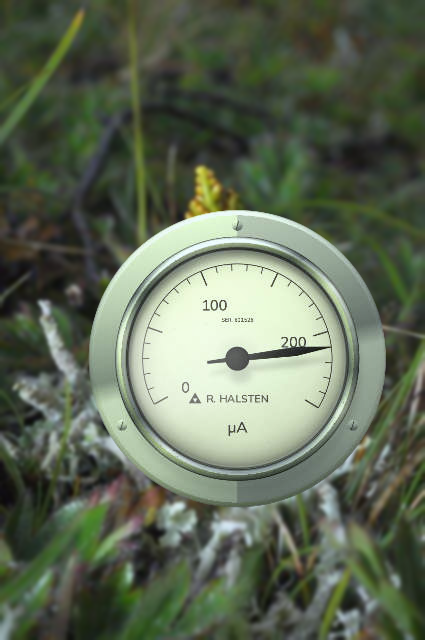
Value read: 210 µA
